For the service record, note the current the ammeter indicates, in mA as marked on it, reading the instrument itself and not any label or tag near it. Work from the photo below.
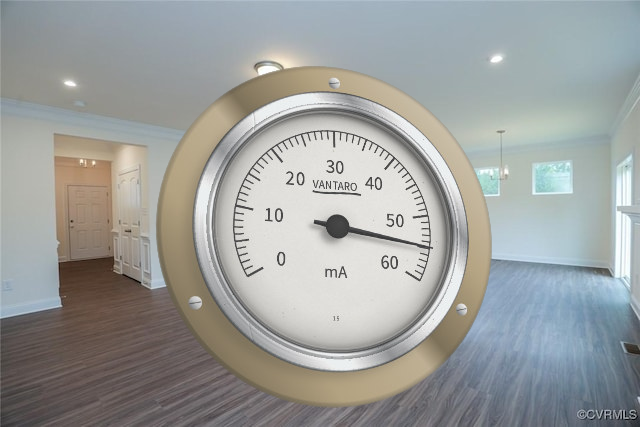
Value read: 55 mA
